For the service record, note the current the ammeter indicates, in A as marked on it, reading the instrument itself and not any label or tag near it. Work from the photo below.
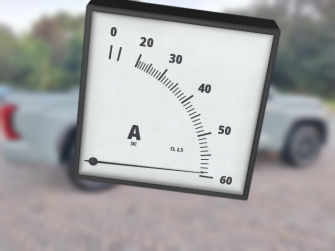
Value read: 59 A
